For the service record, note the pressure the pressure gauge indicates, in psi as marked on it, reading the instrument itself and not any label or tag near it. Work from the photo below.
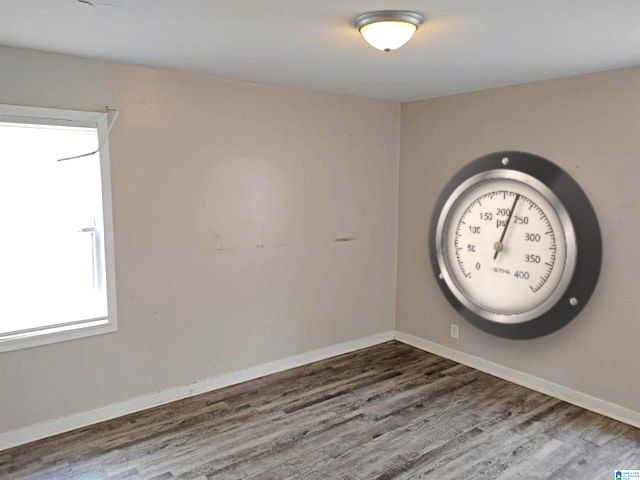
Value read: 225 psi
